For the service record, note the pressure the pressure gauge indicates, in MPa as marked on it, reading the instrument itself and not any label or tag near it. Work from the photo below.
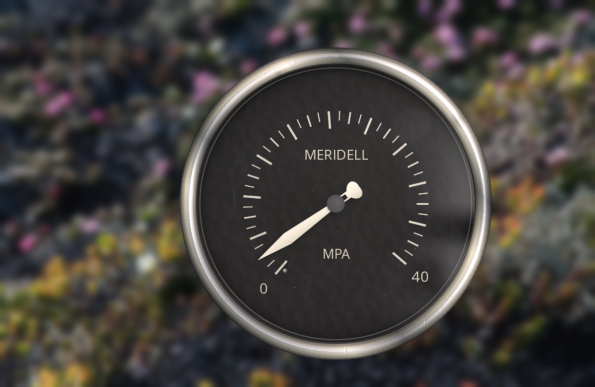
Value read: 2 MPa
